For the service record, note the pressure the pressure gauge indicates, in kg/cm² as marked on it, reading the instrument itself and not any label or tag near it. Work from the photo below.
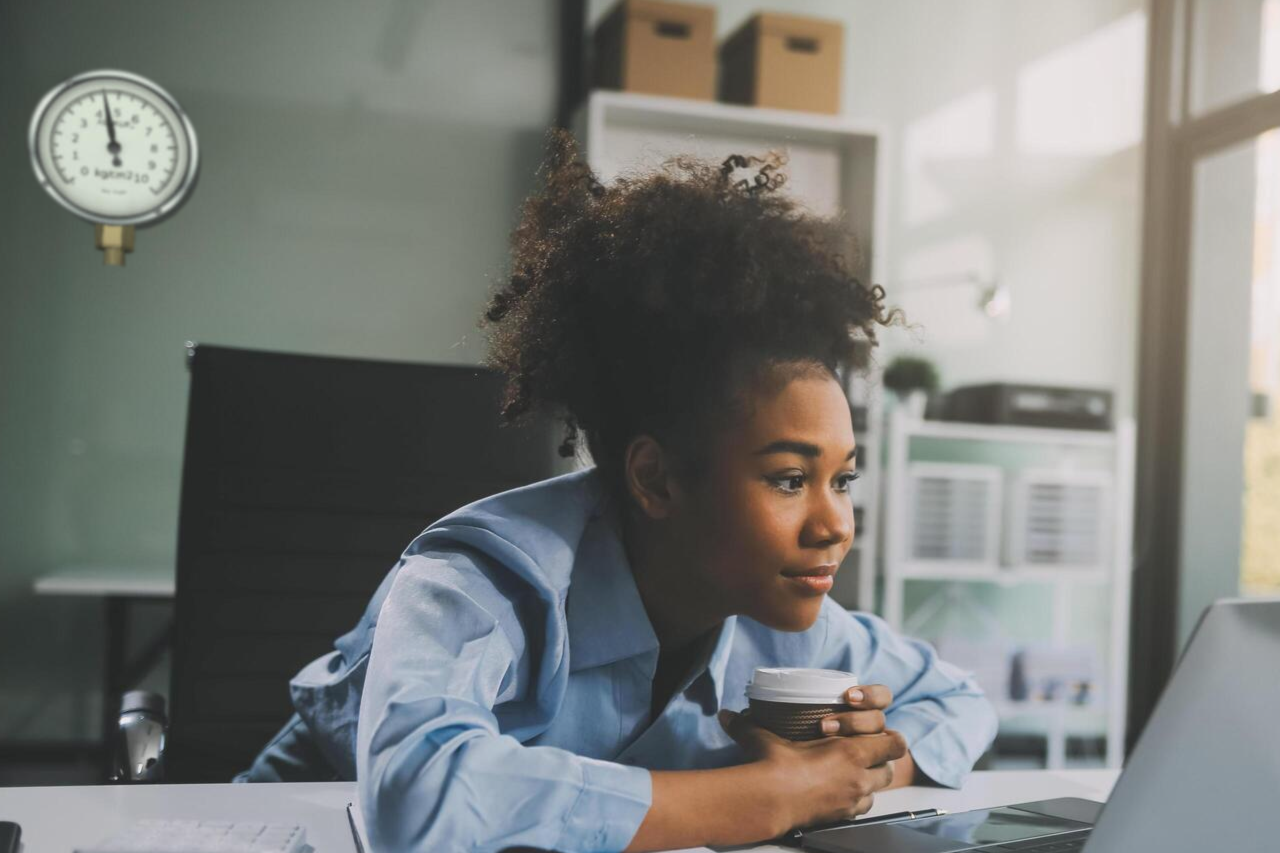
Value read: 4.5 kg/cm²
